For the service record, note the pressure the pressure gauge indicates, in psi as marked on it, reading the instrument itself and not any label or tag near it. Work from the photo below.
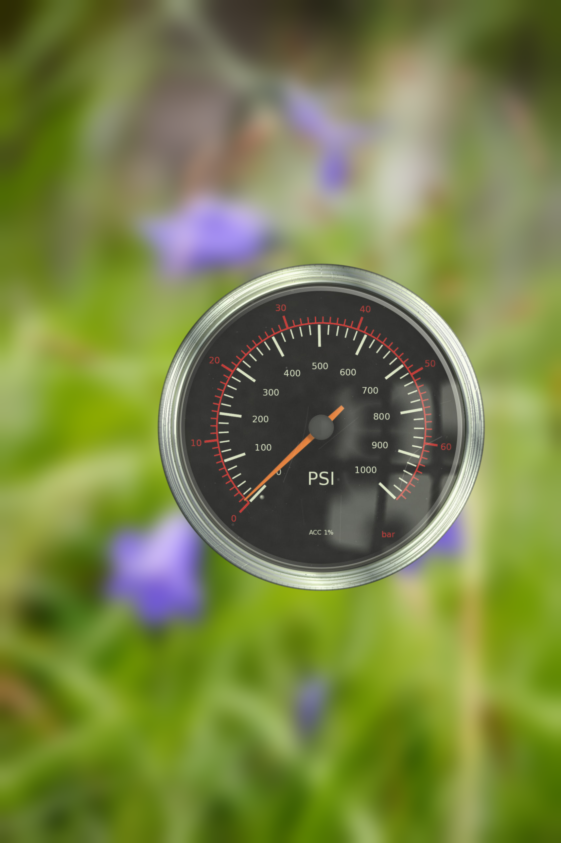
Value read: 10 psi
